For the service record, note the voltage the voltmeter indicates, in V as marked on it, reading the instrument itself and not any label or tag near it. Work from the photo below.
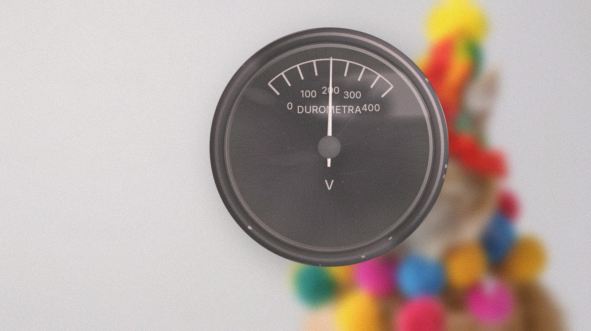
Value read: 200 V
